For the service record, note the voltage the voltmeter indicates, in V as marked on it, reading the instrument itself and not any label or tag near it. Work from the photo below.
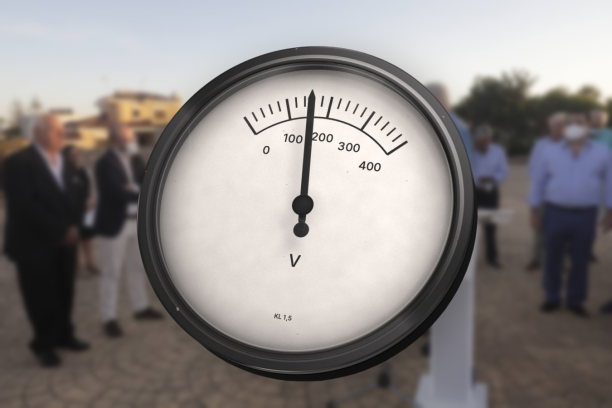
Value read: 160 V
